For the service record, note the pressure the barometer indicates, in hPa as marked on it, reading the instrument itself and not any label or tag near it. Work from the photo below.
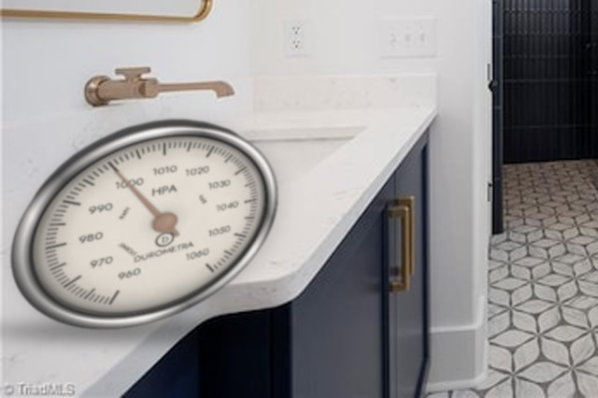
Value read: 1000 hPa
